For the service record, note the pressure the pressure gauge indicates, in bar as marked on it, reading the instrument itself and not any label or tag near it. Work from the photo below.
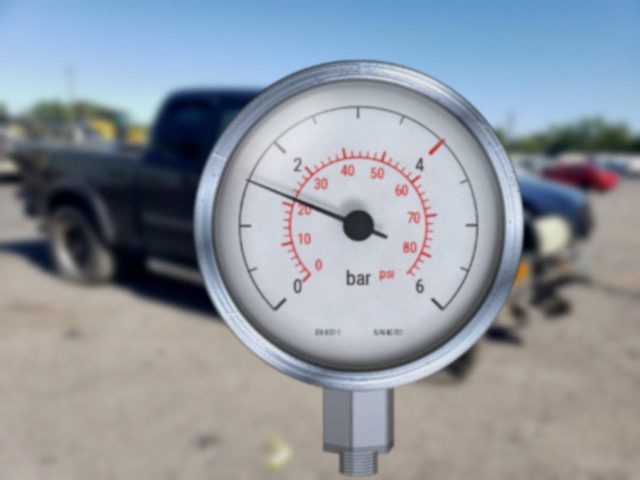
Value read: 1.5 bar
